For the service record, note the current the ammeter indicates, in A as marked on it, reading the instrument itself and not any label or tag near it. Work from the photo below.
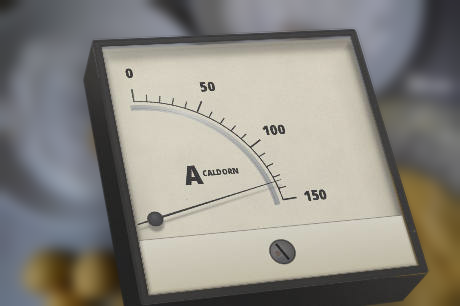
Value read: 135 A
